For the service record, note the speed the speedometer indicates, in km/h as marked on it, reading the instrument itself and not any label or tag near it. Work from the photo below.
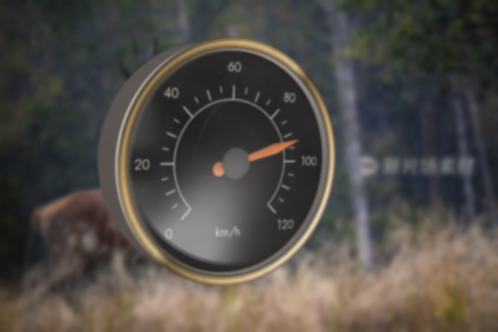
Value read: 92.5 km/h
